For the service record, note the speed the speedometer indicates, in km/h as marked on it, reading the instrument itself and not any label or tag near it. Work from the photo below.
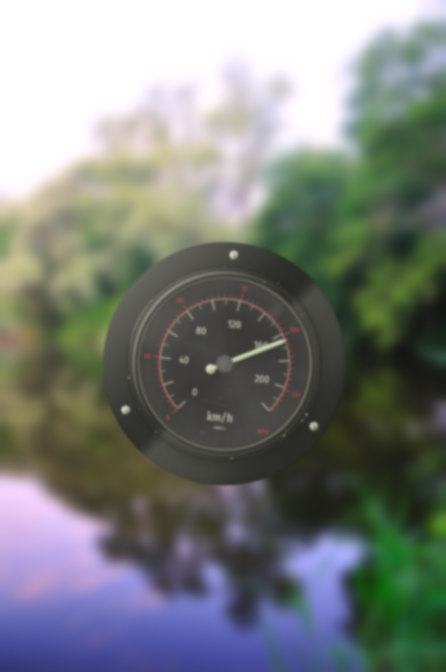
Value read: 165 km/h
